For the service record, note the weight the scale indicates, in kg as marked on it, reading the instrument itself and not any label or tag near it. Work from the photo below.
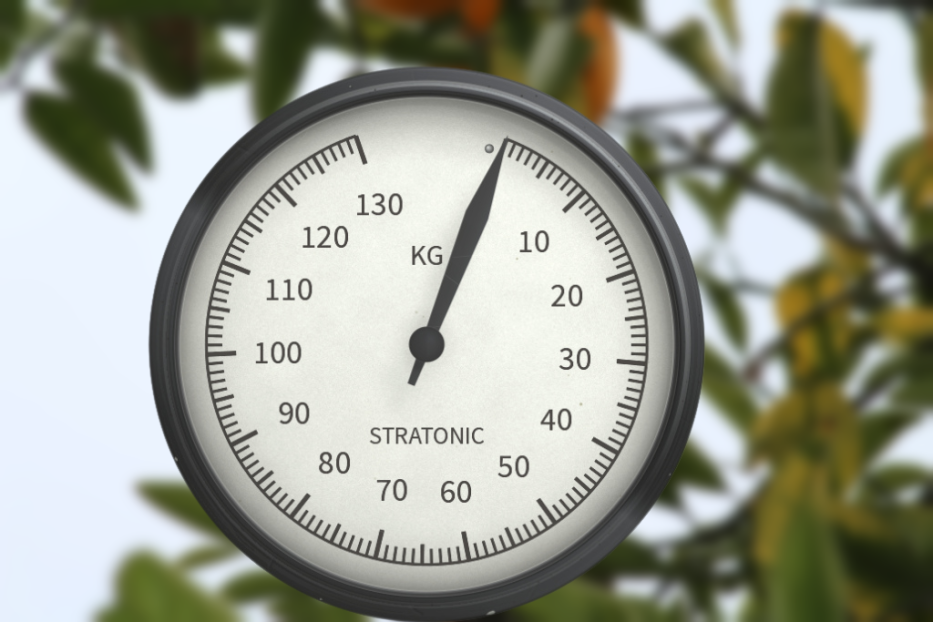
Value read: 0 kg
